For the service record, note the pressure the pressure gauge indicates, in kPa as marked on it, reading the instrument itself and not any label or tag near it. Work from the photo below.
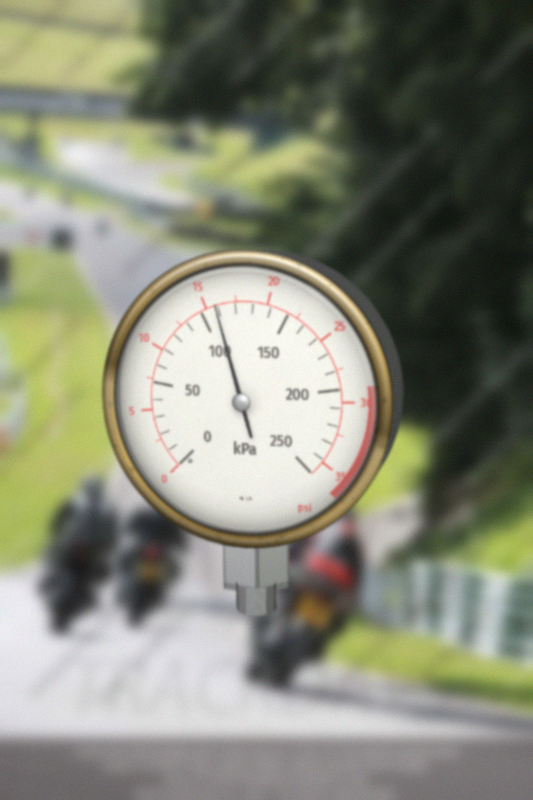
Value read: 110 kPa
